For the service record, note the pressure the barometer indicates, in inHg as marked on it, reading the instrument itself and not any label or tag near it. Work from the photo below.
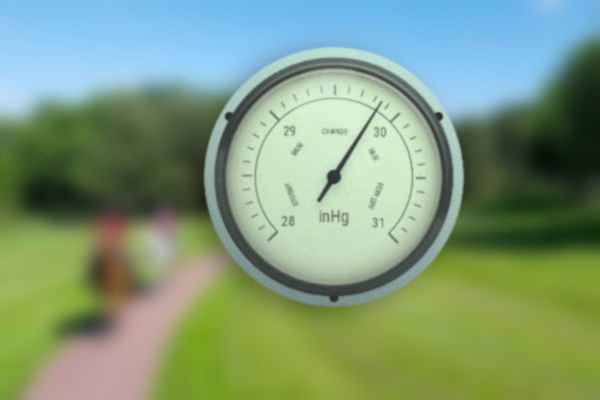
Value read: 29.85 inHg
